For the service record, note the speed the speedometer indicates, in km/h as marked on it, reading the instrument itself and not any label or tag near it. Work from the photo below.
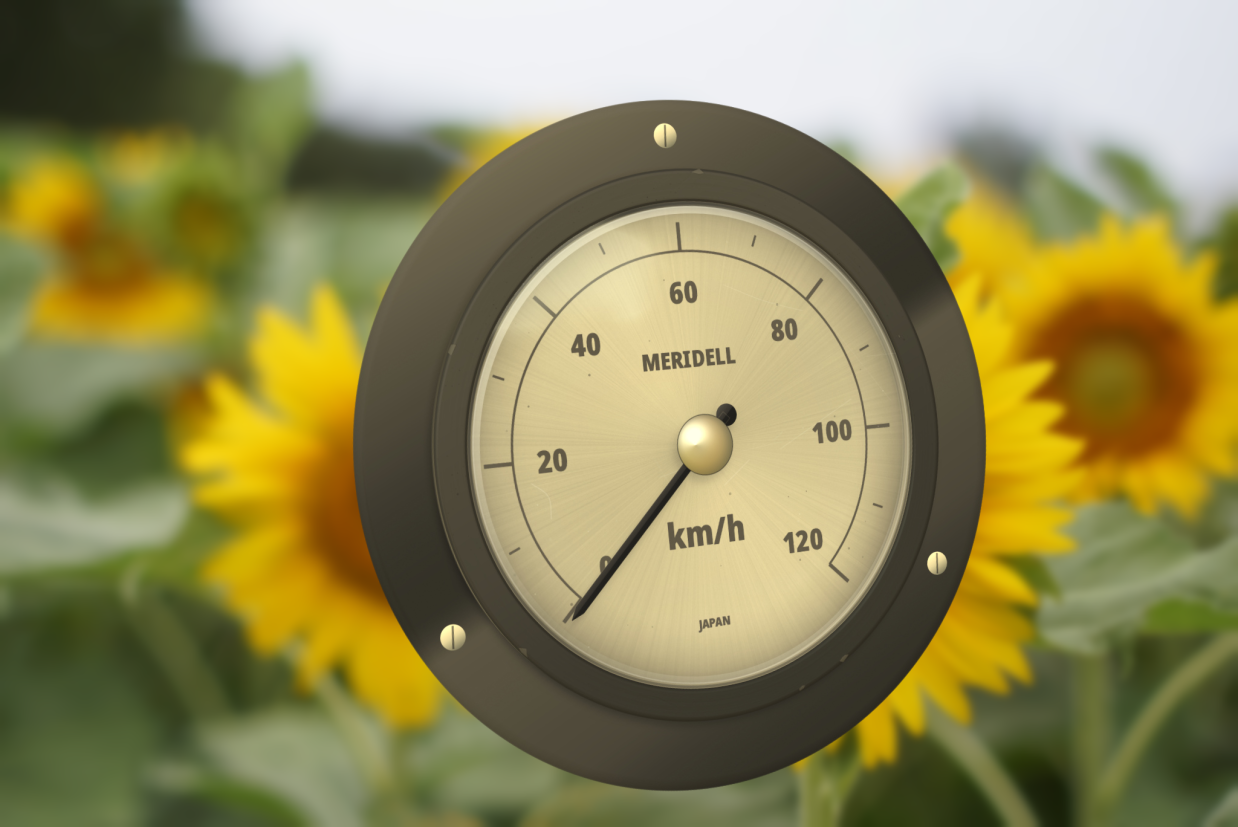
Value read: 0 km/h
